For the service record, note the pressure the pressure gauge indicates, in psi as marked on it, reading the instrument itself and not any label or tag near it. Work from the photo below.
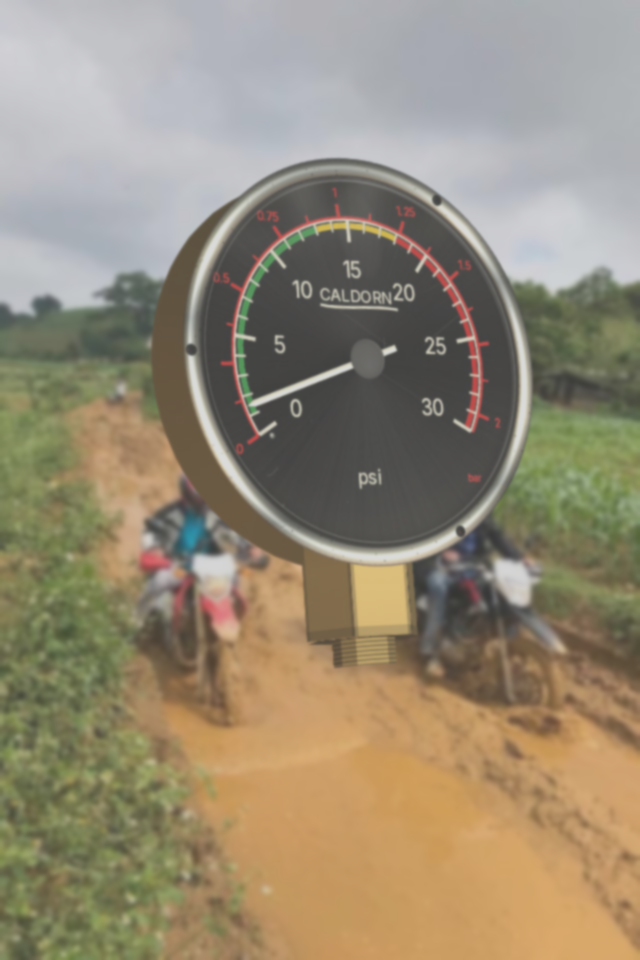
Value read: 1.5 psi
